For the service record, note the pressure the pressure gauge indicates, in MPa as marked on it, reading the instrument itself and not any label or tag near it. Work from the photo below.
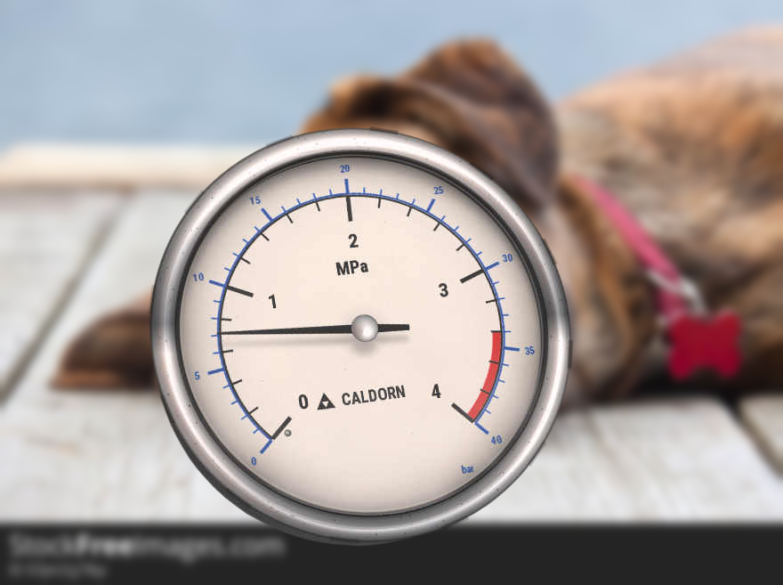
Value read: 0.7 MPa
